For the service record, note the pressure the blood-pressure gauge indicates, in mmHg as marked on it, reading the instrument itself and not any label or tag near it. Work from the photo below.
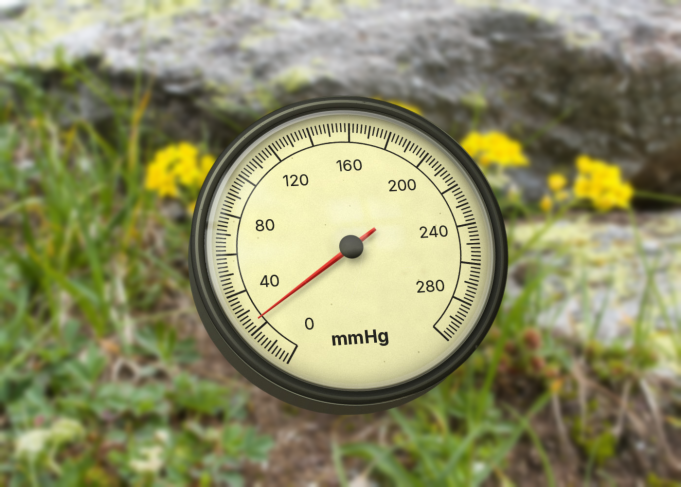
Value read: 24 mmHg
